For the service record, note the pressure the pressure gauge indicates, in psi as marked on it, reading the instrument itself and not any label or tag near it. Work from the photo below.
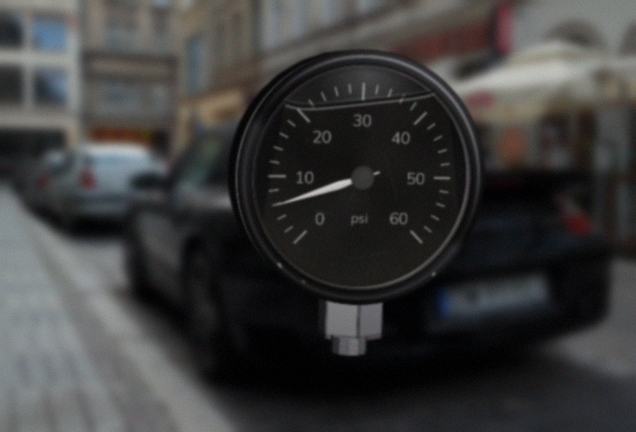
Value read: 6 psi
